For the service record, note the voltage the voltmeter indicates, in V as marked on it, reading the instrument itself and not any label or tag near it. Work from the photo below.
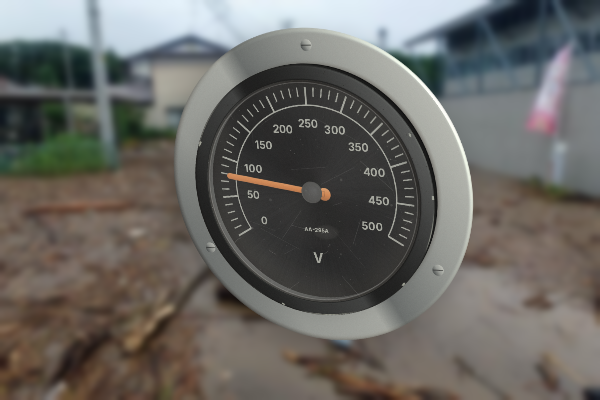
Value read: 80 V
